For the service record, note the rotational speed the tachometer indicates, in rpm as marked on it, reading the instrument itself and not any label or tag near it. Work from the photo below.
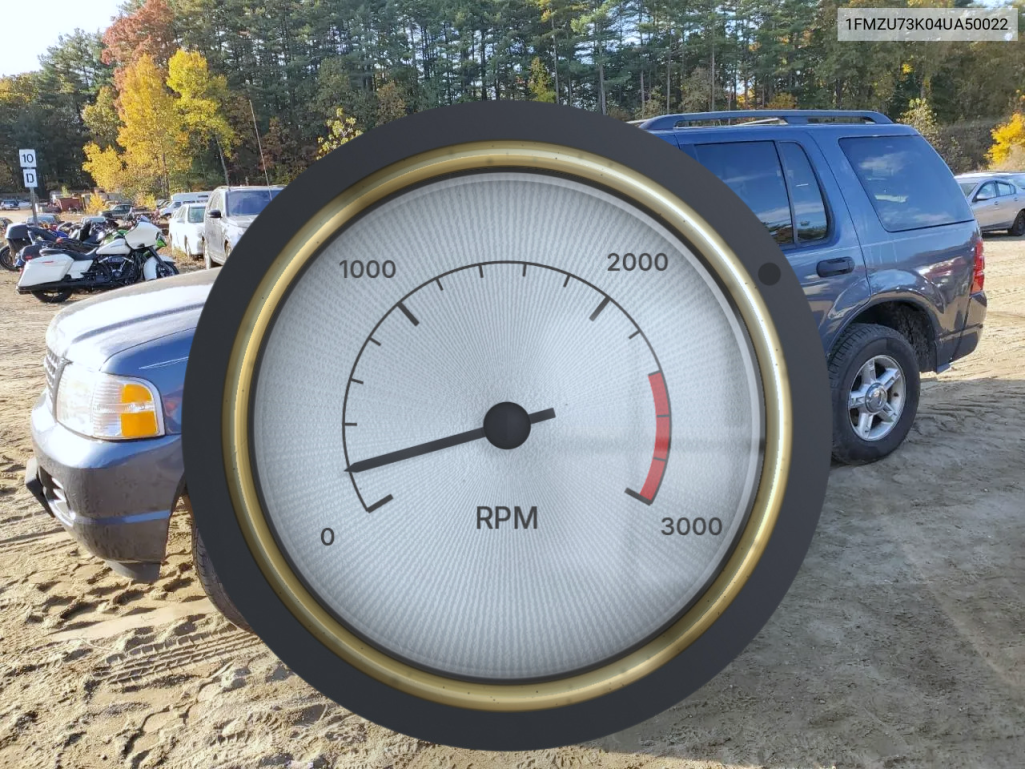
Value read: 200 rpm
